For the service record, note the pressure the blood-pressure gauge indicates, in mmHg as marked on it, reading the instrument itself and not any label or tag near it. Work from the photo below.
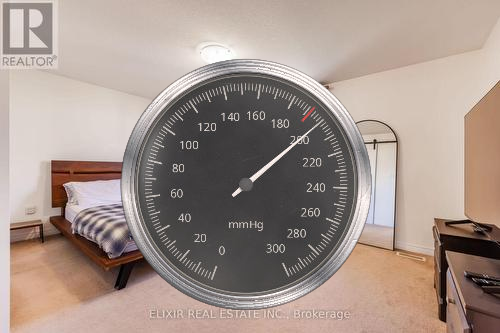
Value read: 200 mmHg
